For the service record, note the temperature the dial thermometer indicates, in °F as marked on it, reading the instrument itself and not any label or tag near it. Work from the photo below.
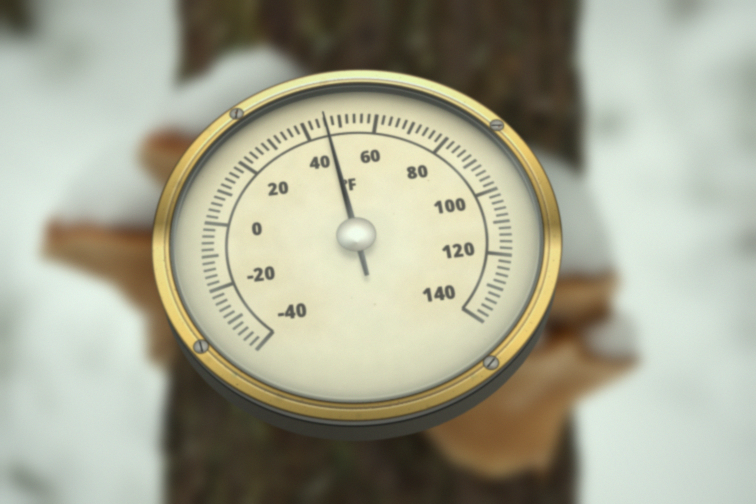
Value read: 46 °F
